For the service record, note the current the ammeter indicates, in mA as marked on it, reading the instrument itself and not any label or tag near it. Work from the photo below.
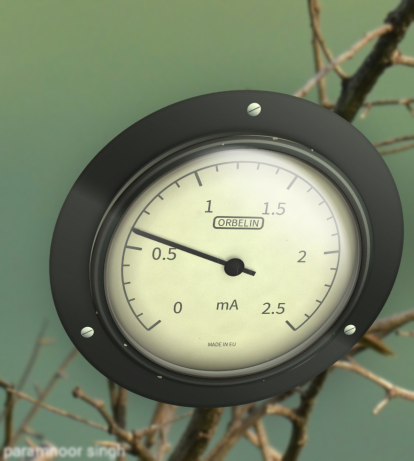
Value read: 0.6 mA
